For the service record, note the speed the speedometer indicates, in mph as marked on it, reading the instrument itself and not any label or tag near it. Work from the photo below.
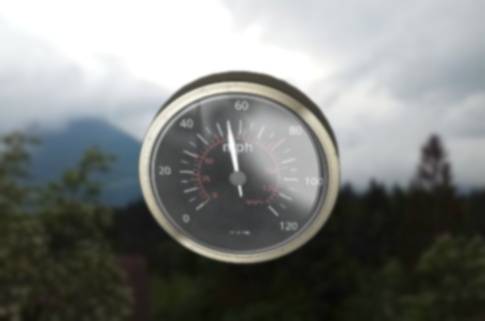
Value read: 55 mph
